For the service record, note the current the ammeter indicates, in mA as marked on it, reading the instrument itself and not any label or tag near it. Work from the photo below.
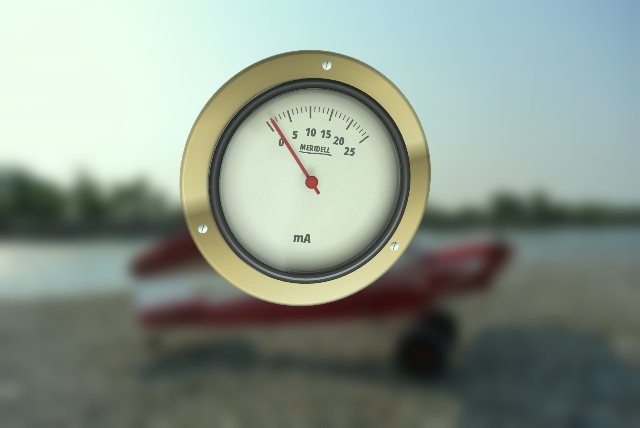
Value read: 1 mA
